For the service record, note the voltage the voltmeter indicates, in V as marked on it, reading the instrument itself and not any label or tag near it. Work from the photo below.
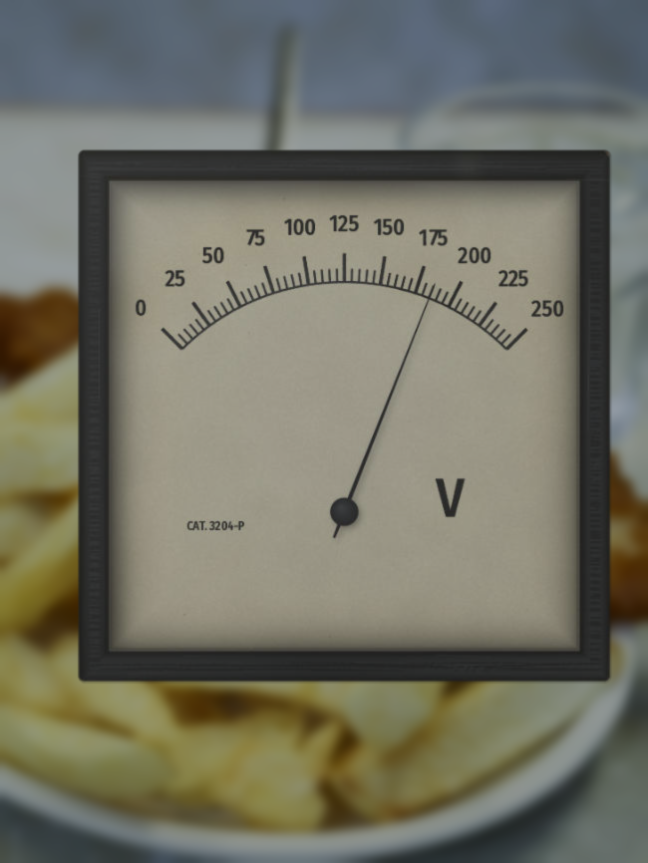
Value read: 185 V
